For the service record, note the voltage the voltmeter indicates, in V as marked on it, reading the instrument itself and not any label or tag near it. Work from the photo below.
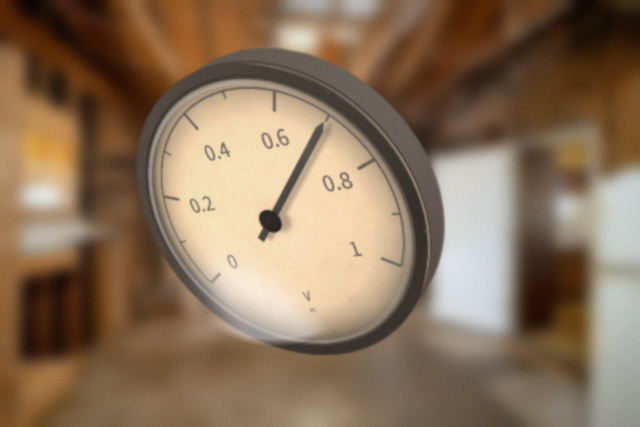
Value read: 0.7 V
